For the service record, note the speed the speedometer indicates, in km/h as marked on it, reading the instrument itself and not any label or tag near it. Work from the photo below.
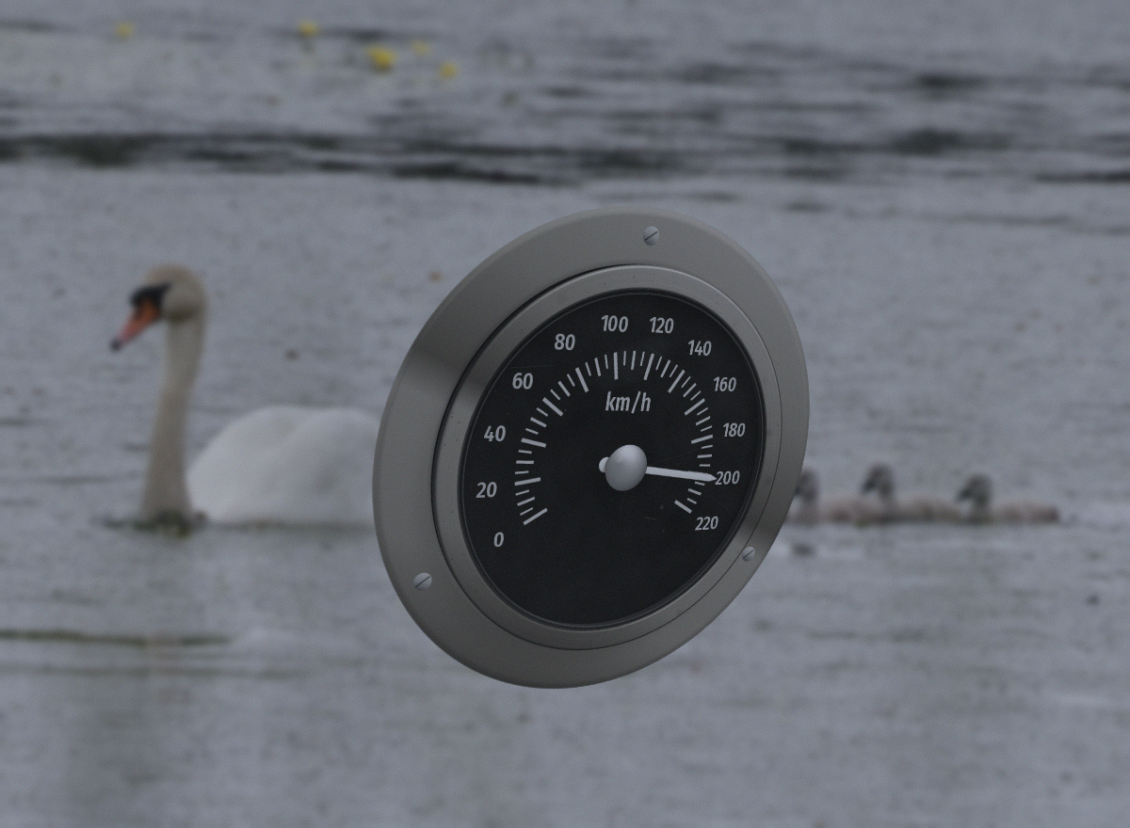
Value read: 200 km/h
